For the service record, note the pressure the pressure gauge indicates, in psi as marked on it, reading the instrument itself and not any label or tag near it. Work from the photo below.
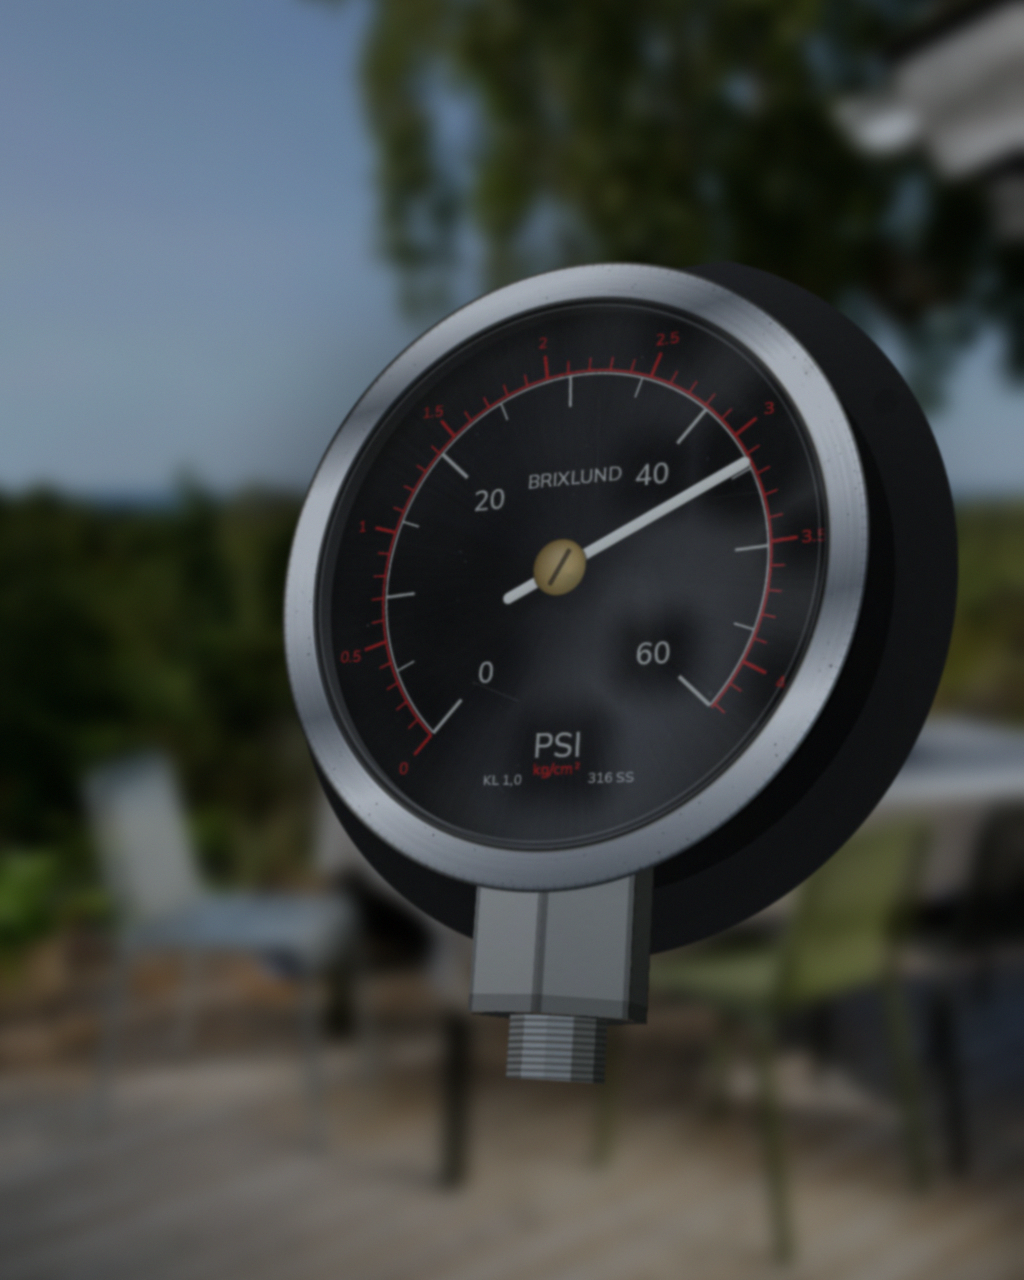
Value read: 45 psi
